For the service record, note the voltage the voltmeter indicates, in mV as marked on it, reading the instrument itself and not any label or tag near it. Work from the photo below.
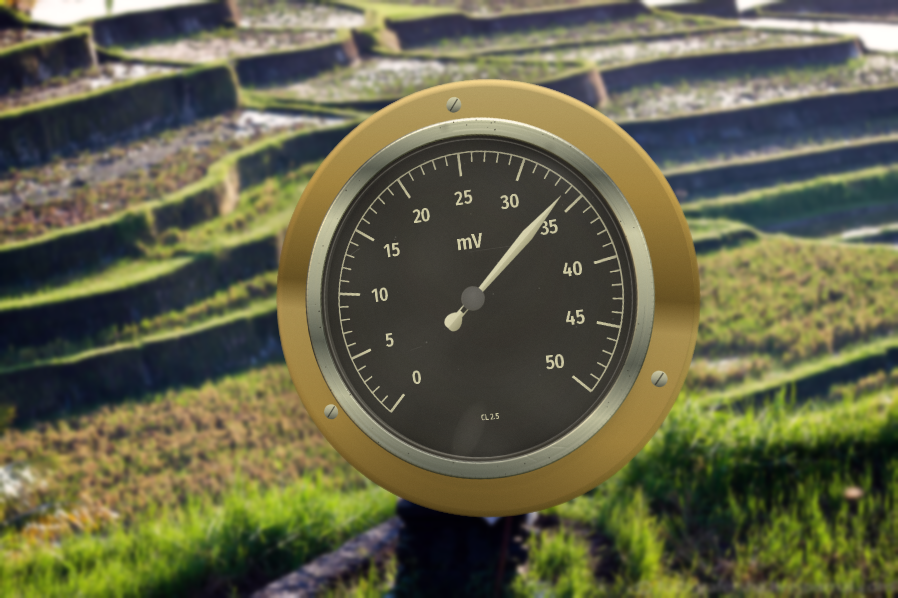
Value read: 34 mV
